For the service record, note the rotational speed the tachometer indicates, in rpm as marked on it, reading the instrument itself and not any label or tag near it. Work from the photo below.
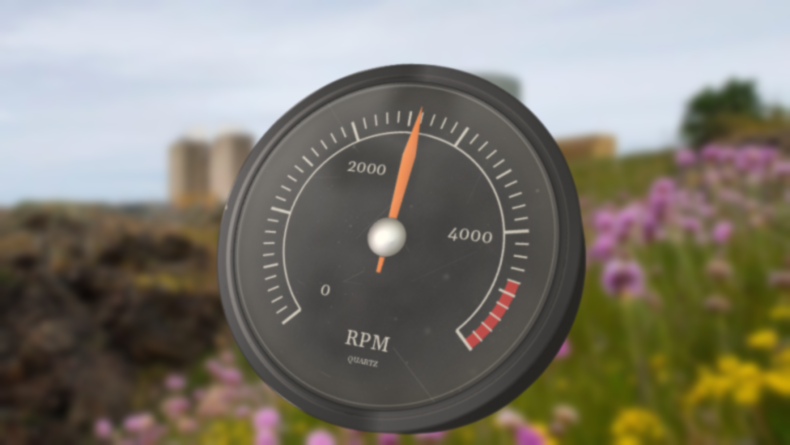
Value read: 2600 rpm
